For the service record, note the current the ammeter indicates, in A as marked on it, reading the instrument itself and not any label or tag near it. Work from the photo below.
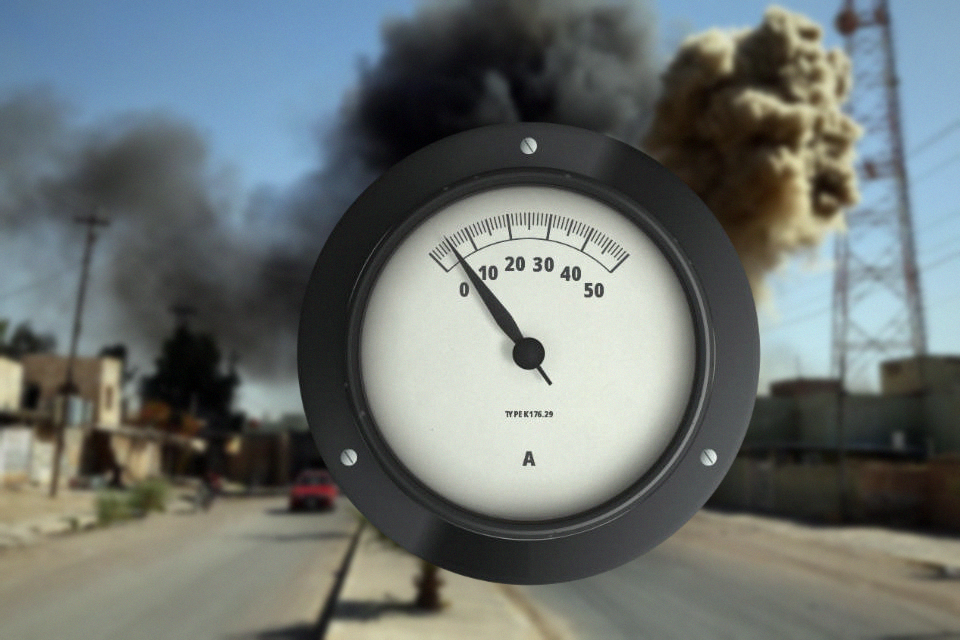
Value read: 5 A
